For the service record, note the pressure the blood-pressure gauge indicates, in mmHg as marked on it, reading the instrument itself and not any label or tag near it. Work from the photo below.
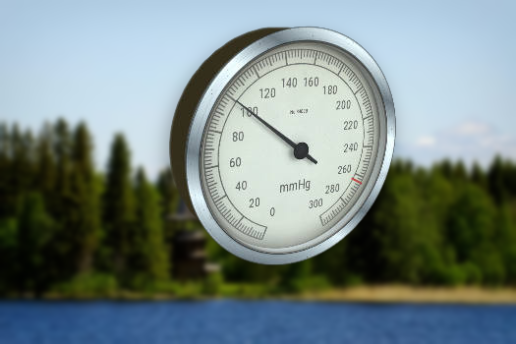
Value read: 100 mmHg
